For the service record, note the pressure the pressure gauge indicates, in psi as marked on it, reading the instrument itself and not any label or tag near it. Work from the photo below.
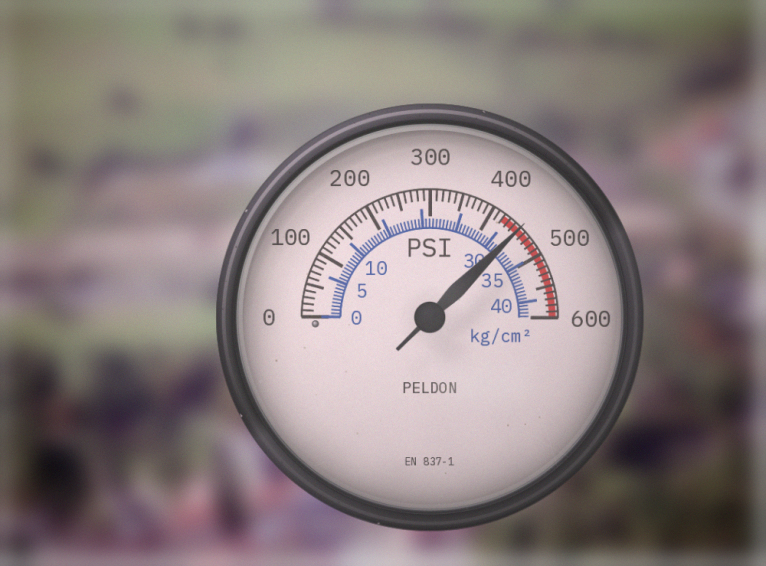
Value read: 450 psi
